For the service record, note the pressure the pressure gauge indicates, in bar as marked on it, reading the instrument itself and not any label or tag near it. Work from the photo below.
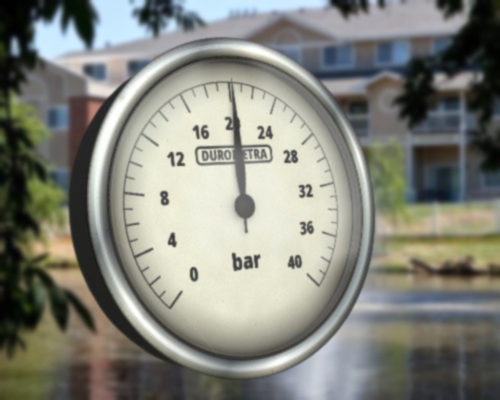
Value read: 20 bar
